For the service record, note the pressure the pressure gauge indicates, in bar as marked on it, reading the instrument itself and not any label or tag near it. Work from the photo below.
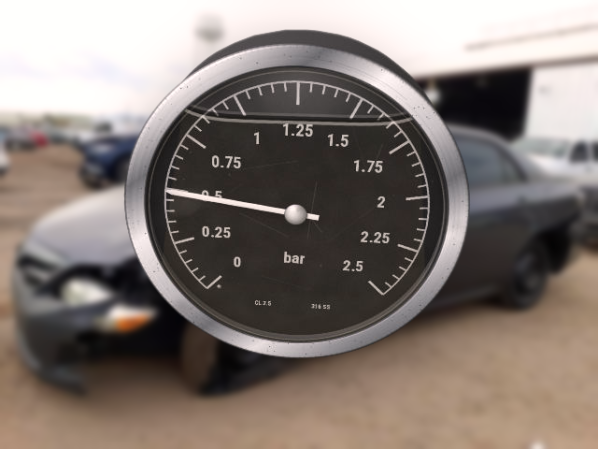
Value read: 0.5 bar
